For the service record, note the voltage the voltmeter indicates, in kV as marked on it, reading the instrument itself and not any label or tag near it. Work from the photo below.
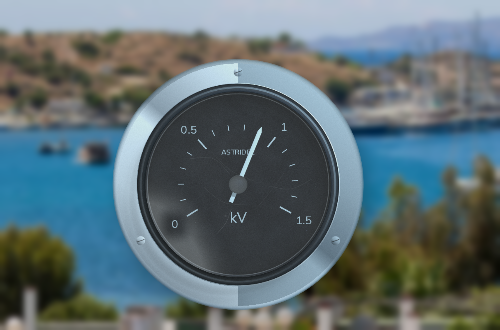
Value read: 0.9 kV
